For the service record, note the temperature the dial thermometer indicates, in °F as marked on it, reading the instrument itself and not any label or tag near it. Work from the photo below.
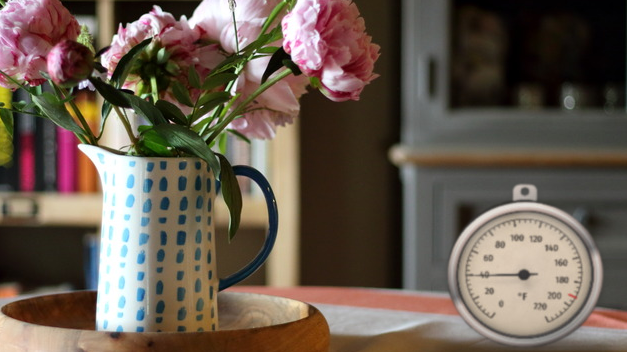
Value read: 40 °F
